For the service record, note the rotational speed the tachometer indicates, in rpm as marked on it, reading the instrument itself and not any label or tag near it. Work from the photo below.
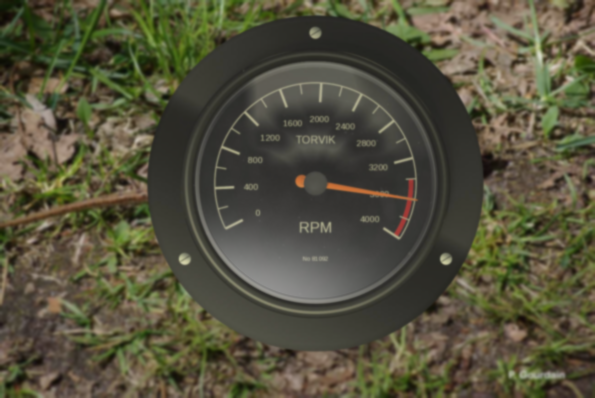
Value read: 3600 rpm
